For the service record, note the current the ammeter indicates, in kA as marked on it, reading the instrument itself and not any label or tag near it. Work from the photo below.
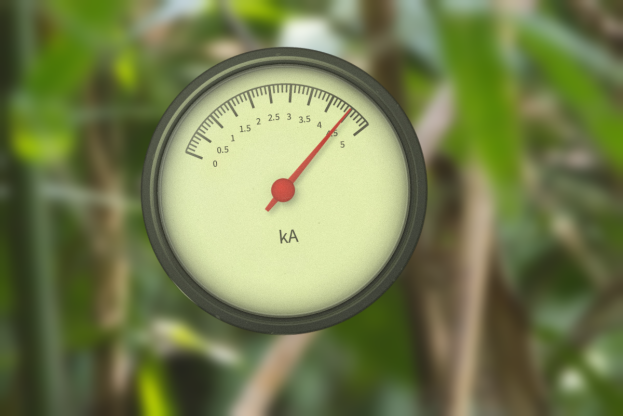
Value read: 4.5 kA
